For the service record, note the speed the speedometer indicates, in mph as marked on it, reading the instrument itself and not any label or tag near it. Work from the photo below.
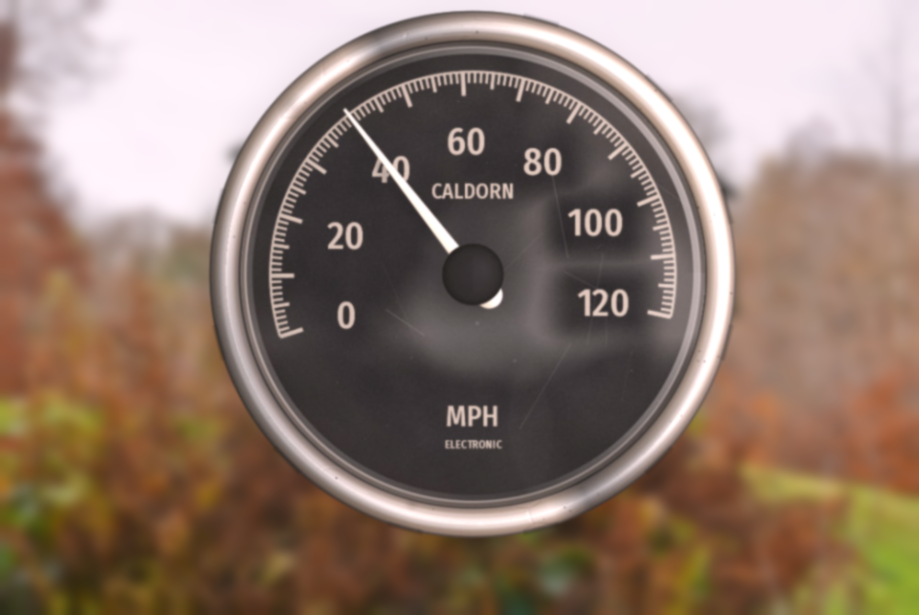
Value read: 40 mph
